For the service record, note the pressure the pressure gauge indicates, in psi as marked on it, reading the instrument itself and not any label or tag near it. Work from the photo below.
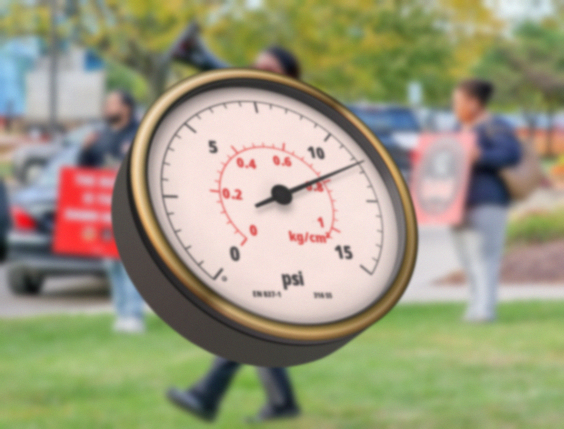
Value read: 11.25 psi
